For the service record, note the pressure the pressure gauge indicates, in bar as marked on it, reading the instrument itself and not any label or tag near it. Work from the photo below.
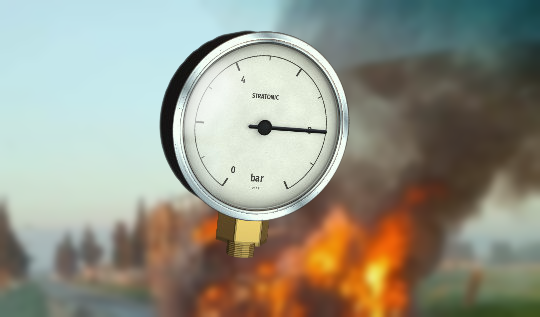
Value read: 8 bar
